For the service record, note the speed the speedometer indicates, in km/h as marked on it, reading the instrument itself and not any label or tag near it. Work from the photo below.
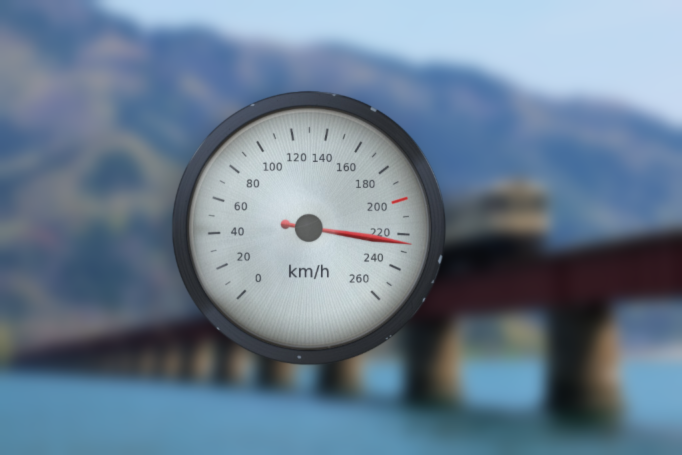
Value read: 225 km/h
